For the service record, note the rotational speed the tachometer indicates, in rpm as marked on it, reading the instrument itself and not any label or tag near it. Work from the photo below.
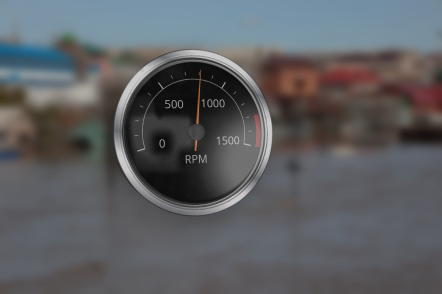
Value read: 800 rpm
